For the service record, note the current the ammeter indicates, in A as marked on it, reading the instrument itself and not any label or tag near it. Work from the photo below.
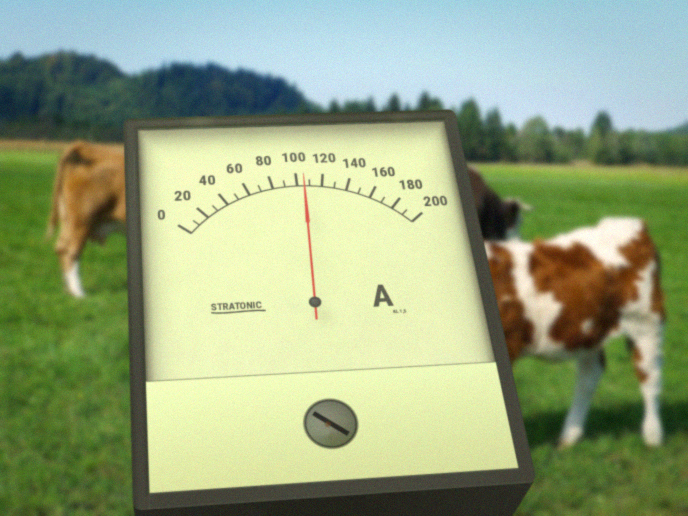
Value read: 105 A
